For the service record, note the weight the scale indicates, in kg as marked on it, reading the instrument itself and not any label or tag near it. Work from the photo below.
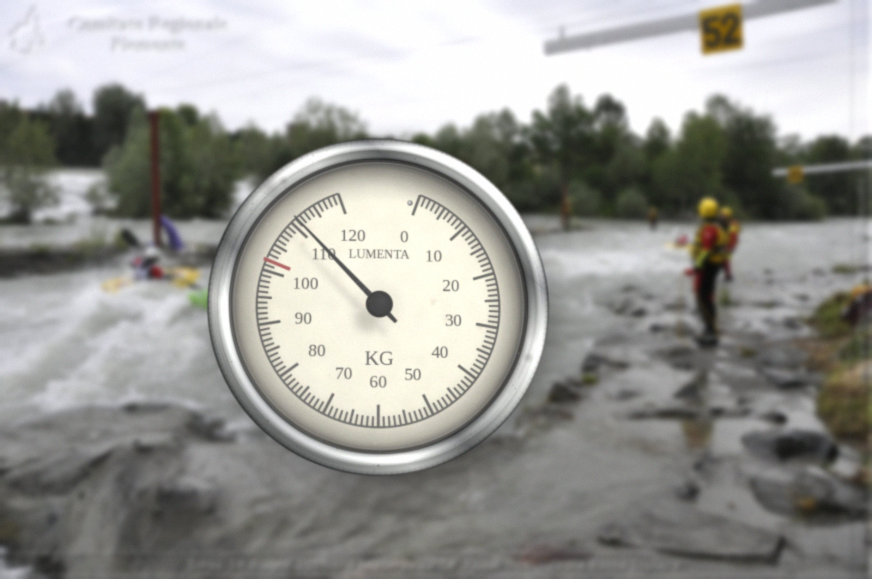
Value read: 111 kg
